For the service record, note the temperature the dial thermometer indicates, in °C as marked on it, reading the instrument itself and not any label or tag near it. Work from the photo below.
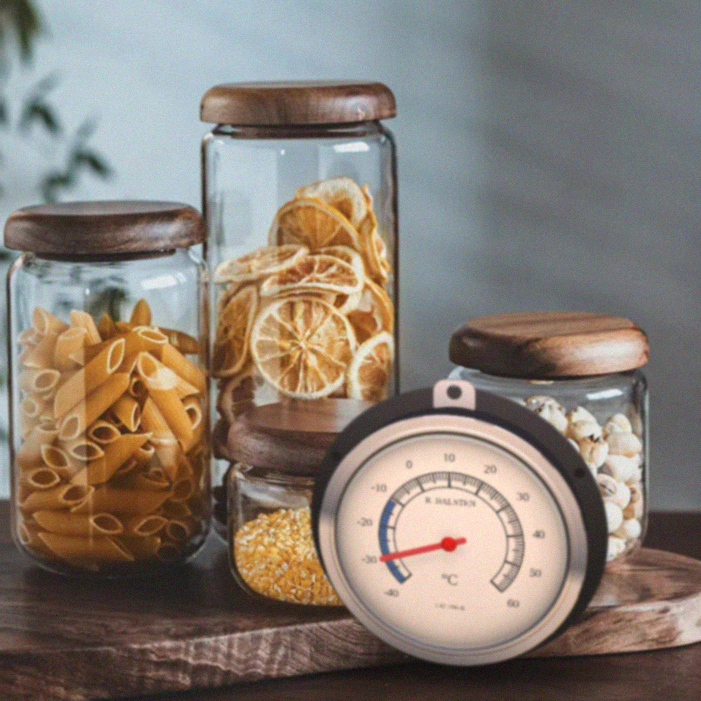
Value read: -30 °C
